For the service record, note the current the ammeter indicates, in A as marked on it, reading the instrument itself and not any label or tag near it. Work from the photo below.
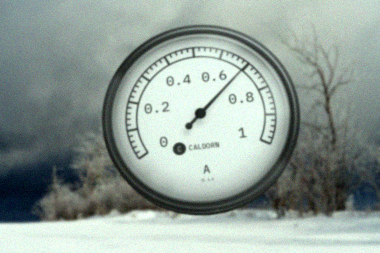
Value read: 0.7 A
